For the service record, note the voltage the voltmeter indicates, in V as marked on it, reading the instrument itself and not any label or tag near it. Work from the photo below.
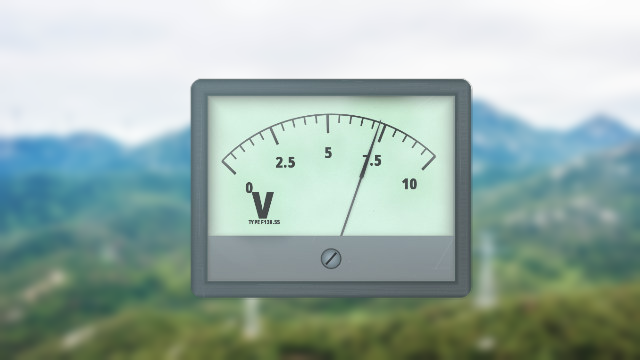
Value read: 7.25 V
